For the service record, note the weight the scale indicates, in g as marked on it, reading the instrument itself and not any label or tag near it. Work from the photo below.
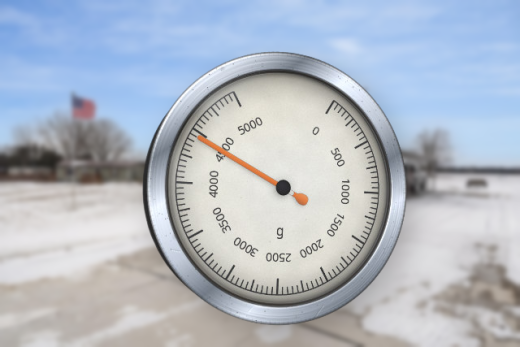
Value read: 4450 g
